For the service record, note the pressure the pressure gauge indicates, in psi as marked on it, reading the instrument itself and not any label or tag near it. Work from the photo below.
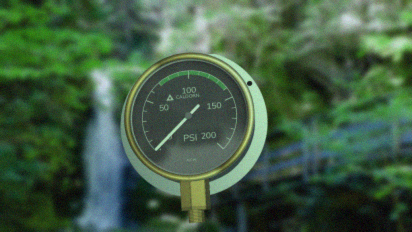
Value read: 0 psi
